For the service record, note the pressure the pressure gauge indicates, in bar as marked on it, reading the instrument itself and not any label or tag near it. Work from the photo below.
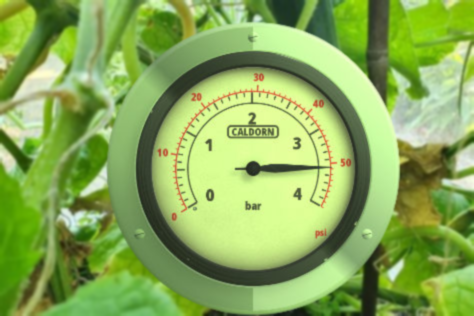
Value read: 3.5 bar
